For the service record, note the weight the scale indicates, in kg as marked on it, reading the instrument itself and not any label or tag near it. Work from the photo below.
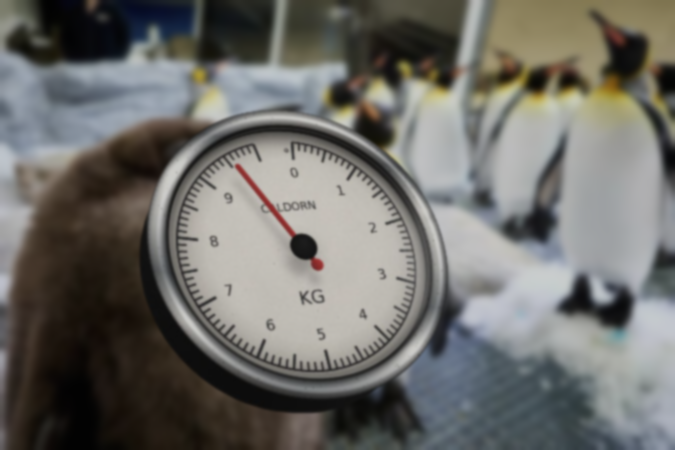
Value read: 9.5 kg
